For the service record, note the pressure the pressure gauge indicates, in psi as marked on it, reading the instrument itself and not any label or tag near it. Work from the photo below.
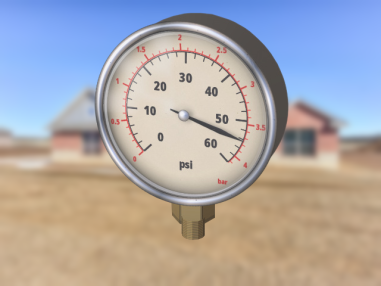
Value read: 54 psi
